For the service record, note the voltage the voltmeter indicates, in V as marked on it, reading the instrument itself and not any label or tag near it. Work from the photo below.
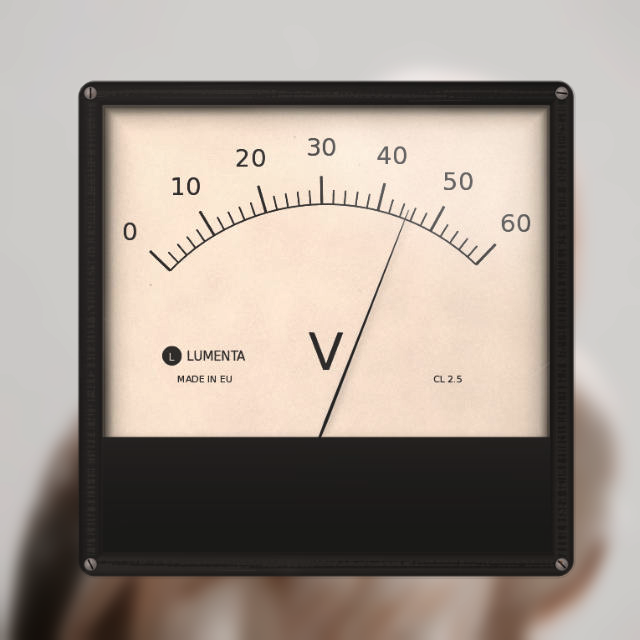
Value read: 45 V
